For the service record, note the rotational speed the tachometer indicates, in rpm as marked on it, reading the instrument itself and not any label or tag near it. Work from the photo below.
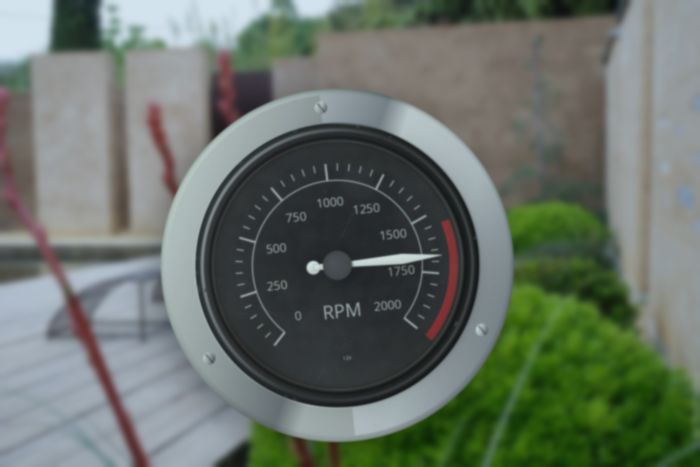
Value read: 1675 rpm
